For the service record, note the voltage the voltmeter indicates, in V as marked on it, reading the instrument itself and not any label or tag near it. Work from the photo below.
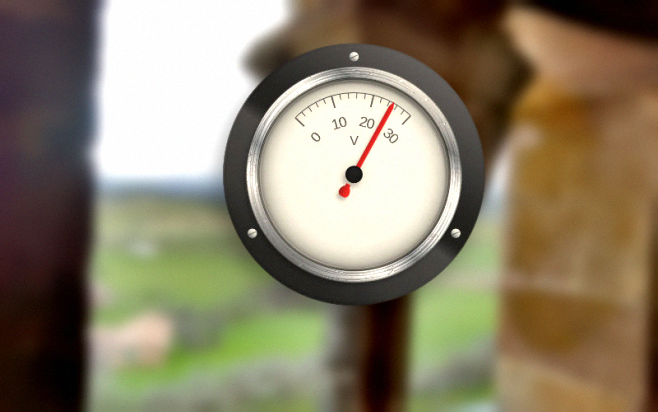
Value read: 25 V
